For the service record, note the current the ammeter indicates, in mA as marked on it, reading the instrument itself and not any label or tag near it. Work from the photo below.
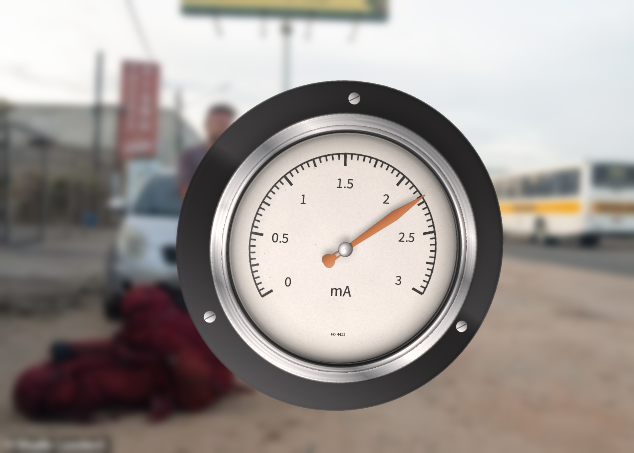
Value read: 2.2 mA
